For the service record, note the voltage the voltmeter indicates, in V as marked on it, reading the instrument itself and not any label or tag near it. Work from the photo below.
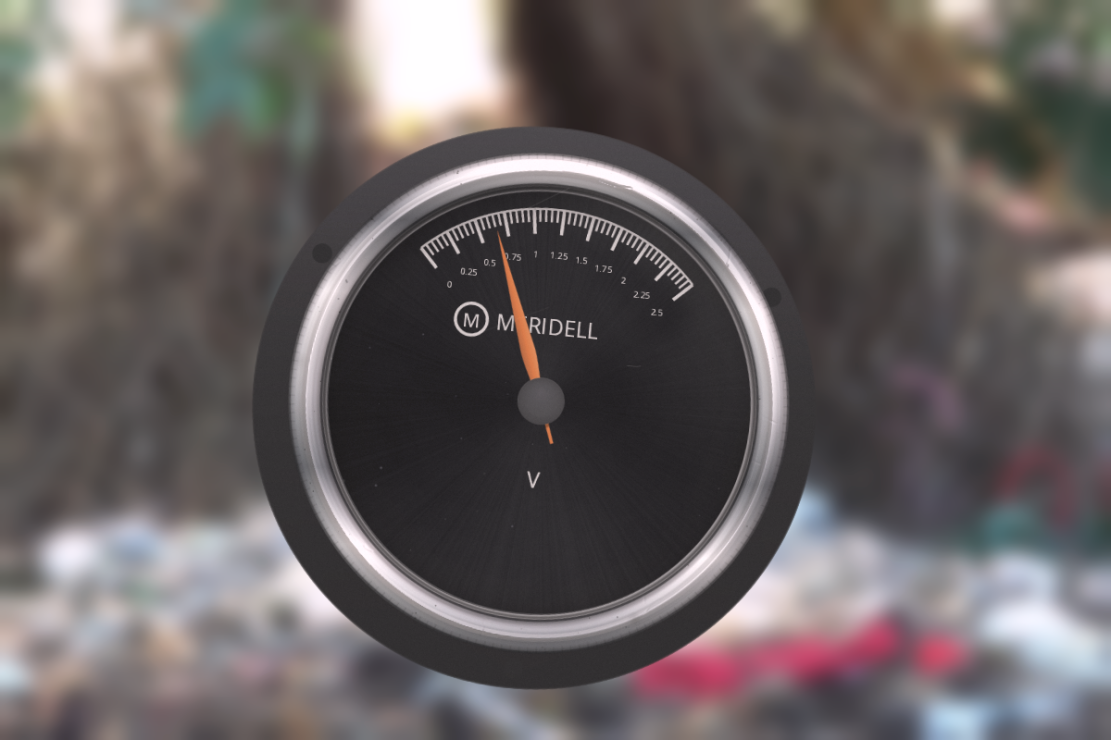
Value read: 0.65 V
